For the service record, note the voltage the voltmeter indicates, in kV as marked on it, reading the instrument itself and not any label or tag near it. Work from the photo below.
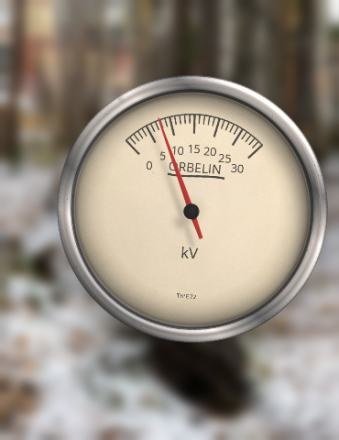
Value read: 8 kV
